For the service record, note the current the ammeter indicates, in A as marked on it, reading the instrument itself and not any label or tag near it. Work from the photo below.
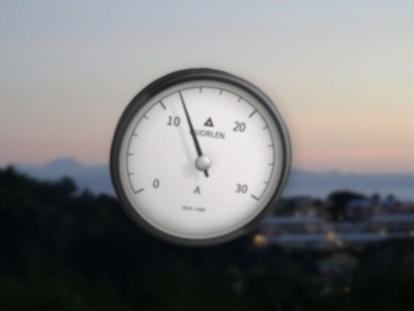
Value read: 12 A
